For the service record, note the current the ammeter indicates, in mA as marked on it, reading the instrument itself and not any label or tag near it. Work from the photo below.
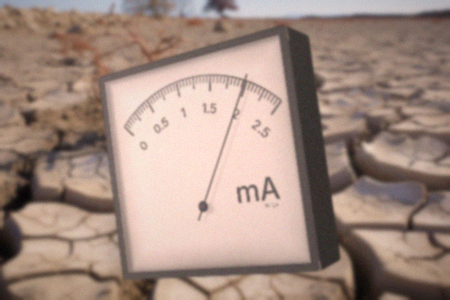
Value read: 2 mA
